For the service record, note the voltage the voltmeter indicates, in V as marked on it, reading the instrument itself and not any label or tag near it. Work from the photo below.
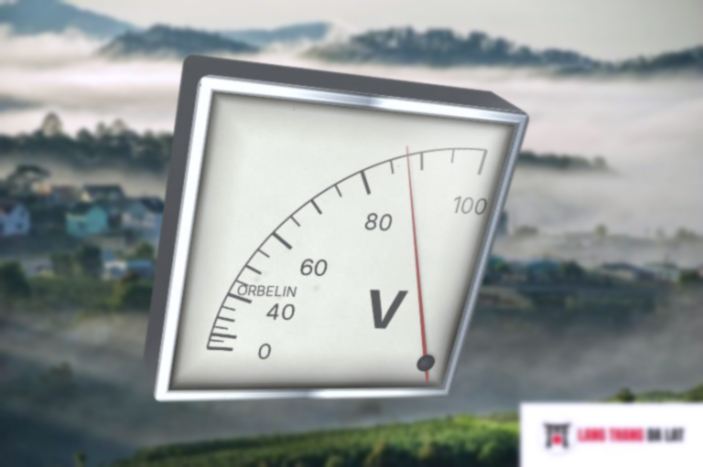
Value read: 87.5 V
